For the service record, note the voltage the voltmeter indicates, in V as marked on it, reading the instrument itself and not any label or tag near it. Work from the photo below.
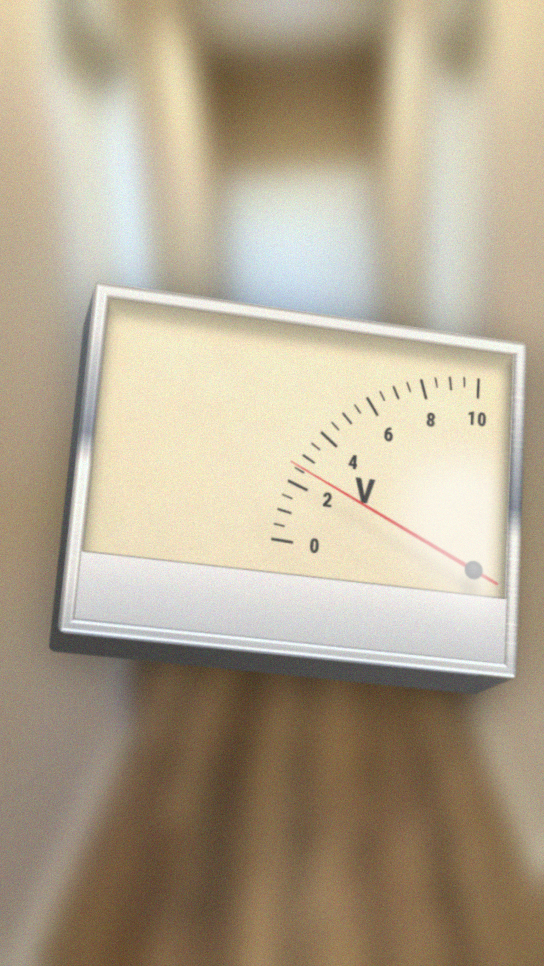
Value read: 2.5 V
